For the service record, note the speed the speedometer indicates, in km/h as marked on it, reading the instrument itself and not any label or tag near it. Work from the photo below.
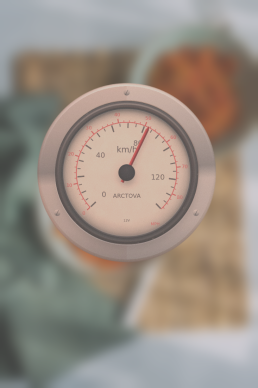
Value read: 82.5 km/h
